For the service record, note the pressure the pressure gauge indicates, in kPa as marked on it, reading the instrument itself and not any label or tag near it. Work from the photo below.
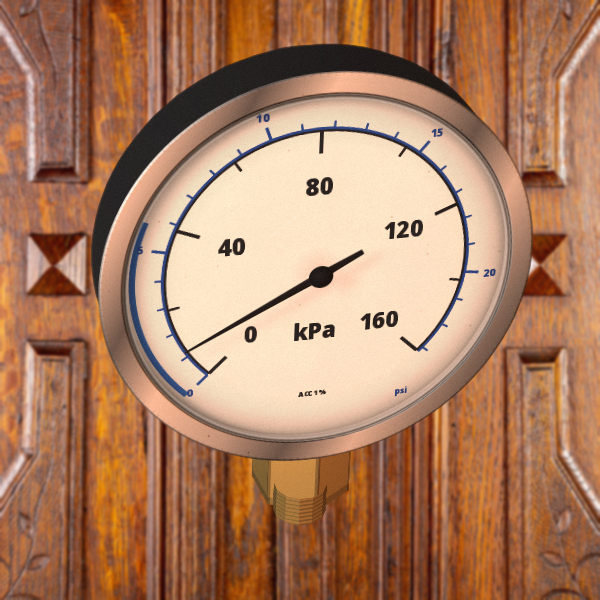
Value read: 10 kPa
